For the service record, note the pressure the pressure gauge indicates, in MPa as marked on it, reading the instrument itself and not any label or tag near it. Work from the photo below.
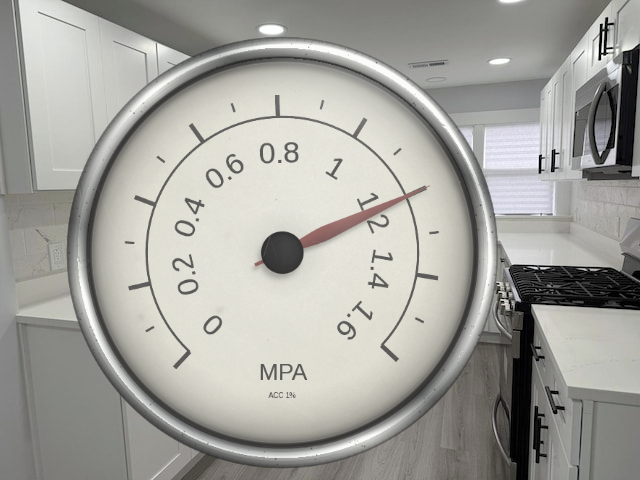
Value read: 1.2 MPa
